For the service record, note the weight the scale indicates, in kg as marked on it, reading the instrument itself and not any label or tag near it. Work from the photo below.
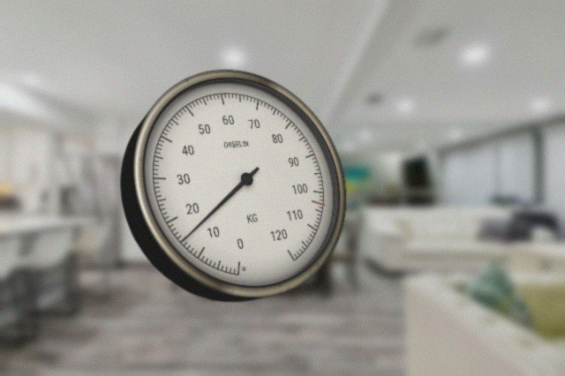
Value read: 15 kg
